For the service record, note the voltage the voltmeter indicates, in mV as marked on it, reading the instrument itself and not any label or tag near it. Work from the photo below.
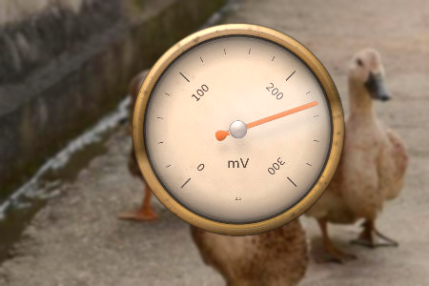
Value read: 230 mV
